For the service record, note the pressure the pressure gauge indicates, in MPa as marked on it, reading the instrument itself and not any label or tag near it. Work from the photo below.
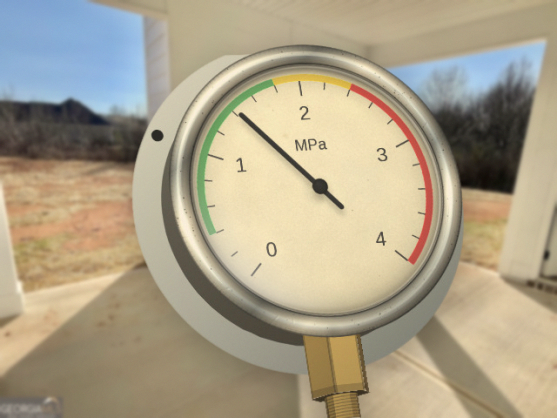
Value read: 1.4 MPa
